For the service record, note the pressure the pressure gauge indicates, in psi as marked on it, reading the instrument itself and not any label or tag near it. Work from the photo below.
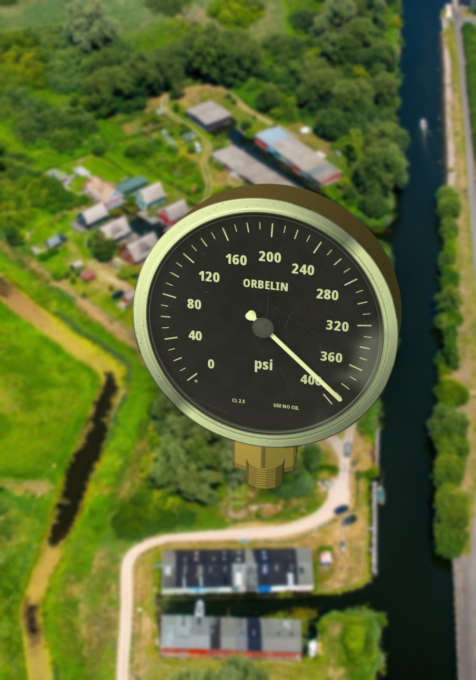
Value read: 390 psi
